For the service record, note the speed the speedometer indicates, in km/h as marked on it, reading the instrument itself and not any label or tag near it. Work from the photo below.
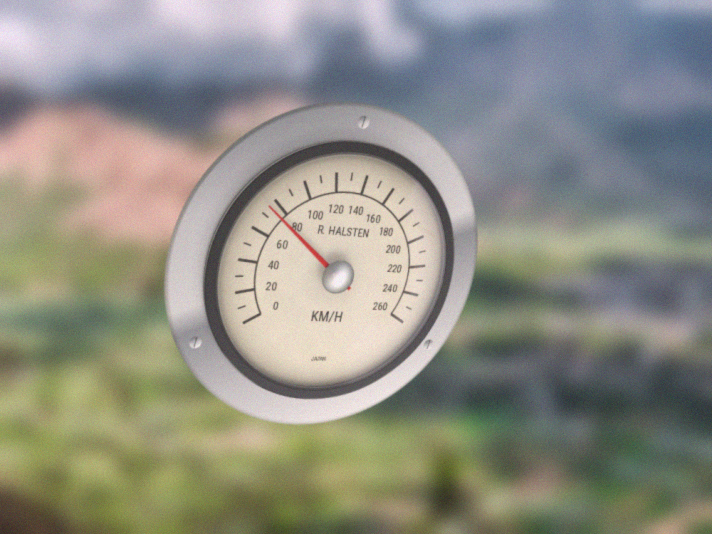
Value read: 75 km/h
